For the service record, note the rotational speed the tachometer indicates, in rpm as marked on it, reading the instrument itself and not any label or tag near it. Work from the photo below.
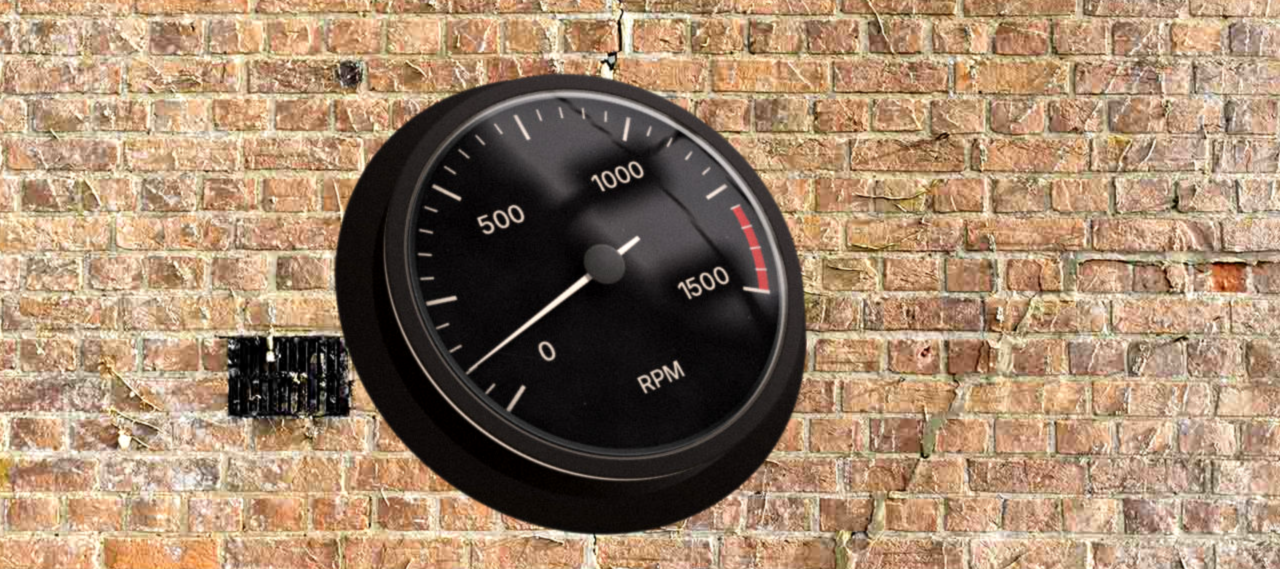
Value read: 100 rpm
